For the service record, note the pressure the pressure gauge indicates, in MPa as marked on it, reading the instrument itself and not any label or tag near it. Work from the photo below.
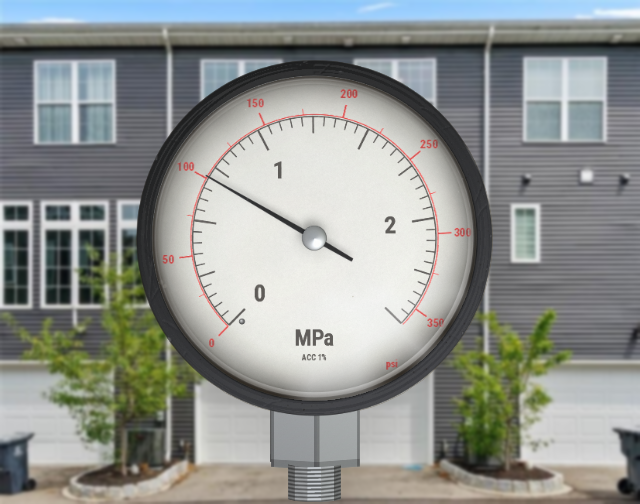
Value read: 0.7 MPa
